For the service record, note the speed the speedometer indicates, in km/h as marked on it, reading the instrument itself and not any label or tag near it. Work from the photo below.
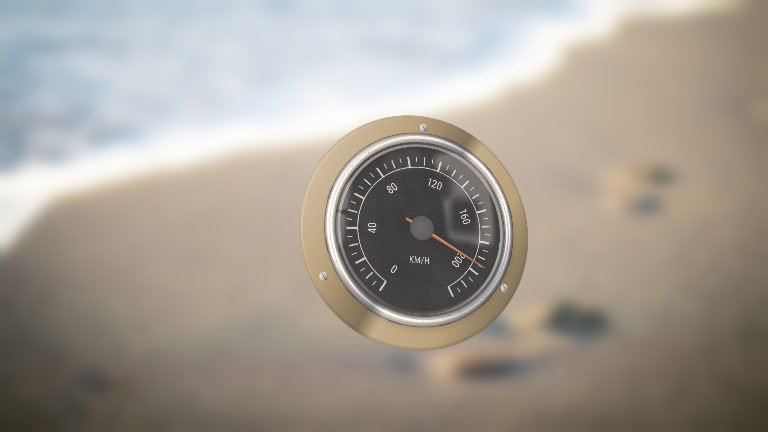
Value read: 195 km/h
